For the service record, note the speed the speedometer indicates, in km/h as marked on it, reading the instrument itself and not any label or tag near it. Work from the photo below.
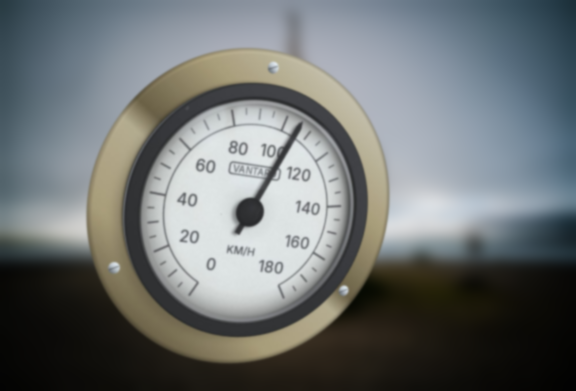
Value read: 105 km/h
